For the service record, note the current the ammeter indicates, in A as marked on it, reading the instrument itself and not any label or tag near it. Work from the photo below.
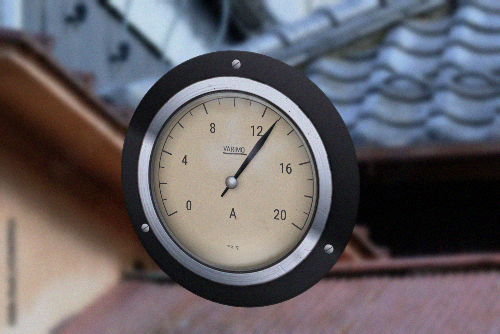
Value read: 13 A
